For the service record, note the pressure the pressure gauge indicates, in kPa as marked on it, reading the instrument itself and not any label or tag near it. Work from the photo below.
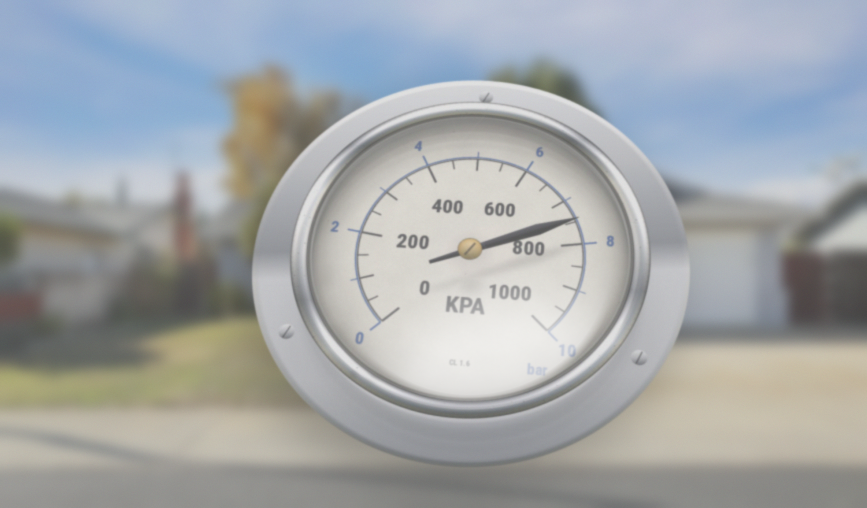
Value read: 750 kPa
